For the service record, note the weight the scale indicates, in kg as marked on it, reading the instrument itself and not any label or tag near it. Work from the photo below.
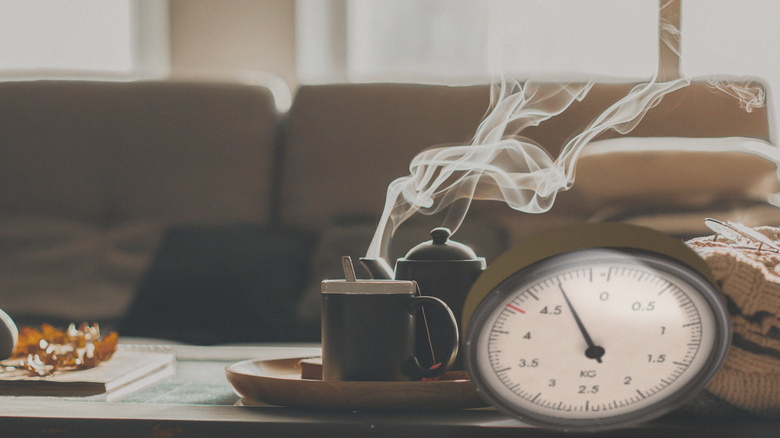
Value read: 4.75 kg
